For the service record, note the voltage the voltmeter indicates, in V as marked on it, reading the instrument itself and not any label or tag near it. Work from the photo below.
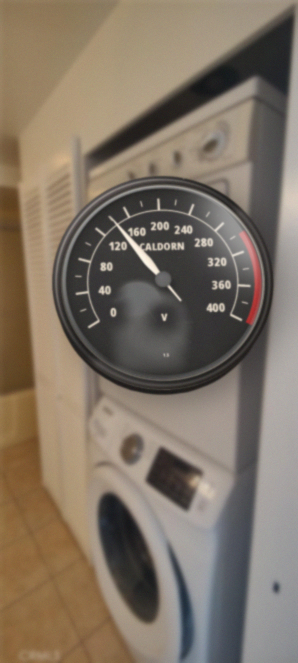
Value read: 140 V
